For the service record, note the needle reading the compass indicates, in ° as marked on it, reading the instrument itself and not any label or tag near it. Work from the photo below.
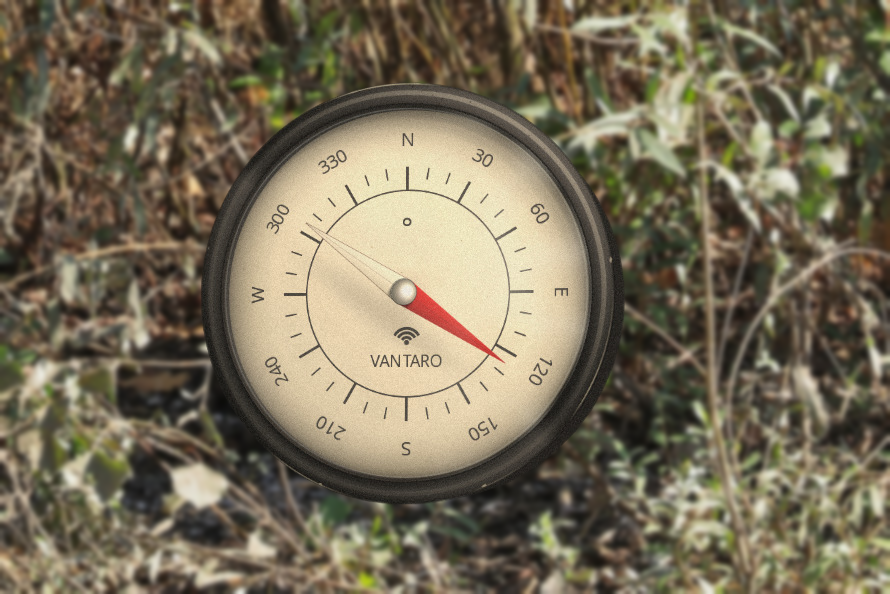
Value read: 125 °
